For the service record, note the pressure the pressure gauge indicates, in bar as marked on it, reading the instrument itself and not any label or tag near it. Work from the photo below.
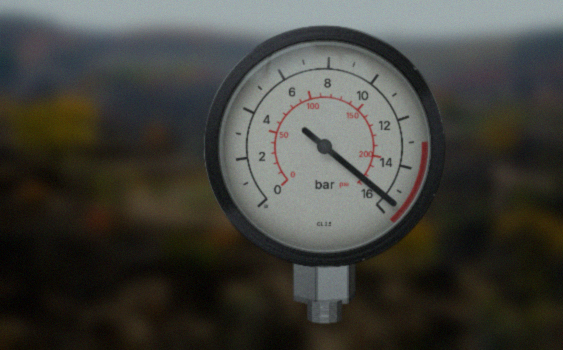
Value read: 15.5 bar
